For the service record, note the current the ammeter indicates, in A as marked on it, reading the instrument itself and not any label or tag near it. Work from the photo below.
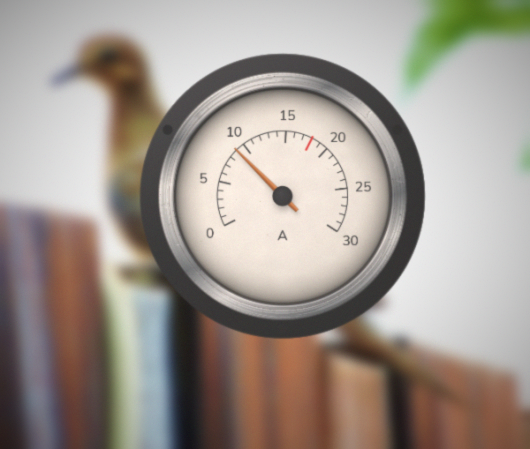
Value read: 9 A
